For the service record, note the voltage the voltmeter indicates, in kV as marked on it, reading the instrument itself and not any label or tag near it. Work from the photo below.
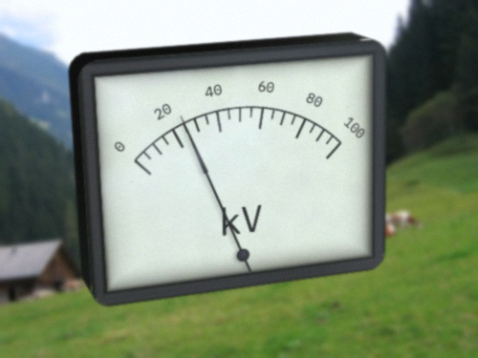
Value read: 25 kV
